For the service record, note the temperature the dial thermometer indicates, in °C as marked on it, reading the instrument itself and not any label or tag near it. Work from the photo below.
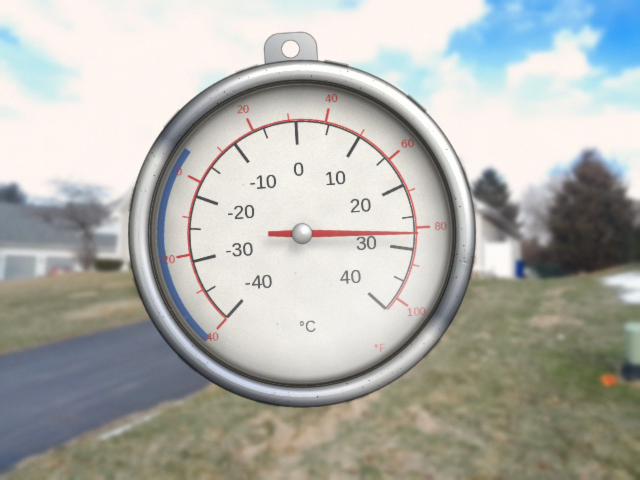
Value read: 27.5 °C
